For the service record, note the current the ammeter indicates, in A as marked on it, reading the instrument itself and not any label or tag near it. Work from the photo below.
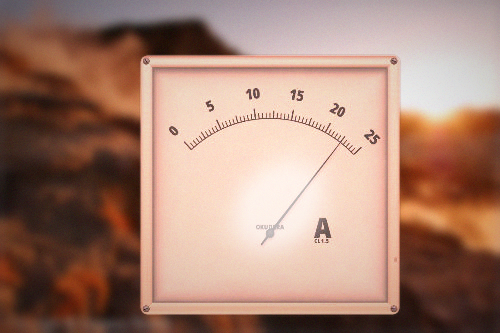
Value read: 22.5 A
